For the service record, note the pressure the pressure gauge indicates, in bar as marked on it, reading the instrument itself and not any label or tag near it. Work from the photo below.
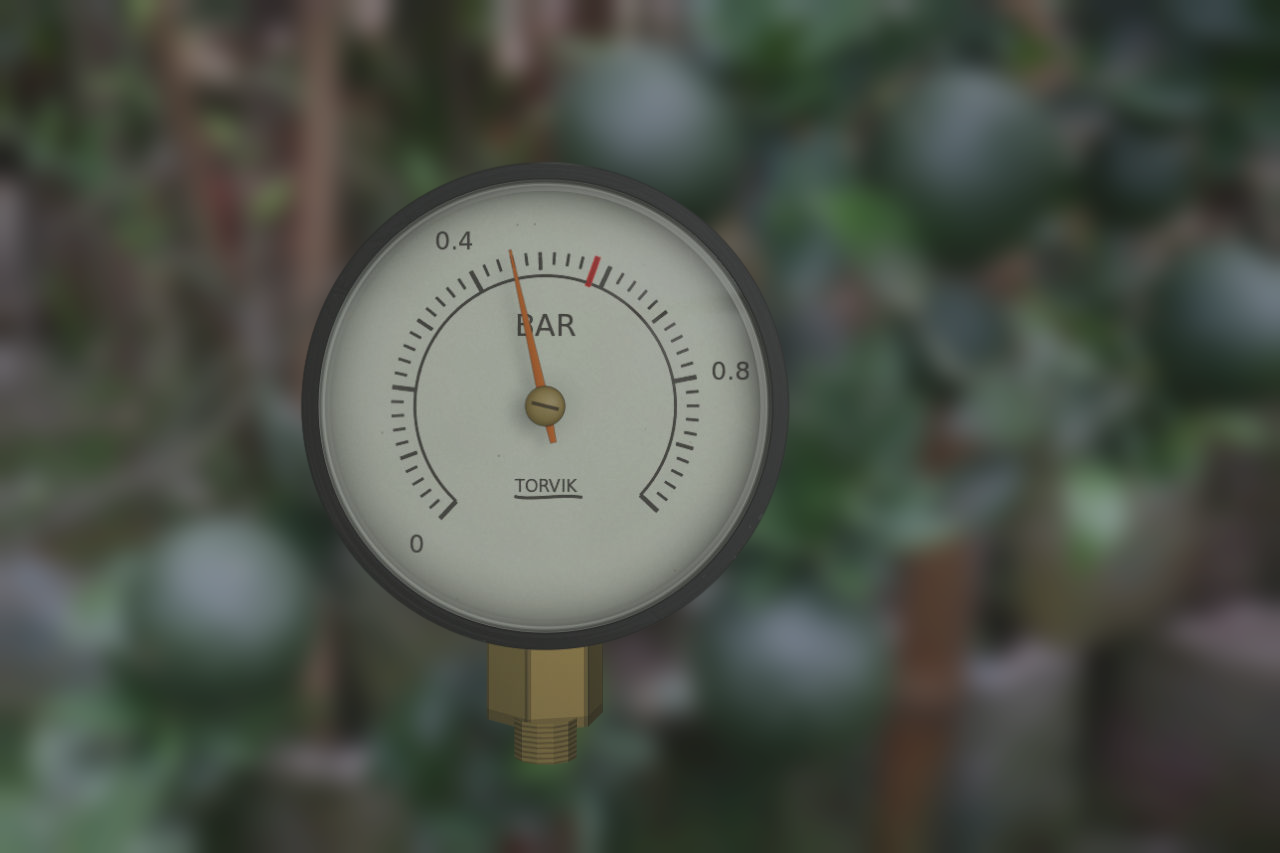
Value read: 0.46 bar
